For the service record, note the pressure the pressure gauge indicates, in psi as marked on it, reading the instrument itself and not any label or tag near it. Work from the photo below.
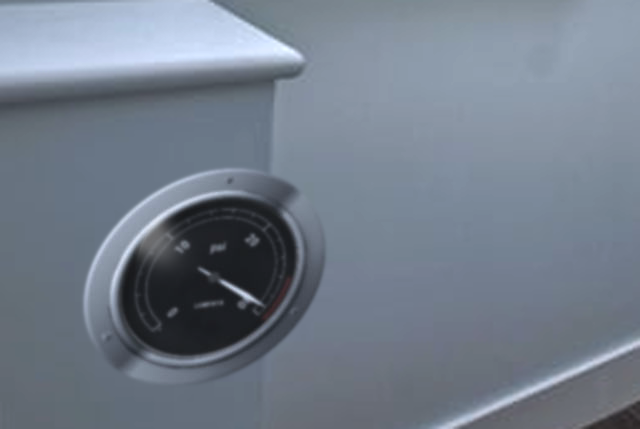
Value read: 29 psi
